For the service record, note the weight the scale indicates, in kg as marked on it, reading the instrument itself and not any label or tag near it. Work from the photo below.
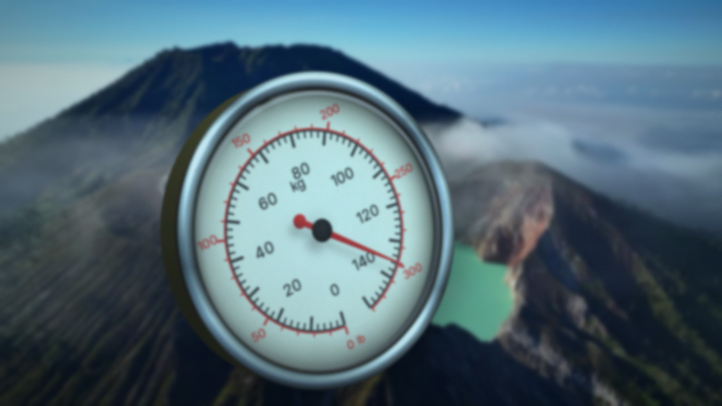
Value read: 136 kg
